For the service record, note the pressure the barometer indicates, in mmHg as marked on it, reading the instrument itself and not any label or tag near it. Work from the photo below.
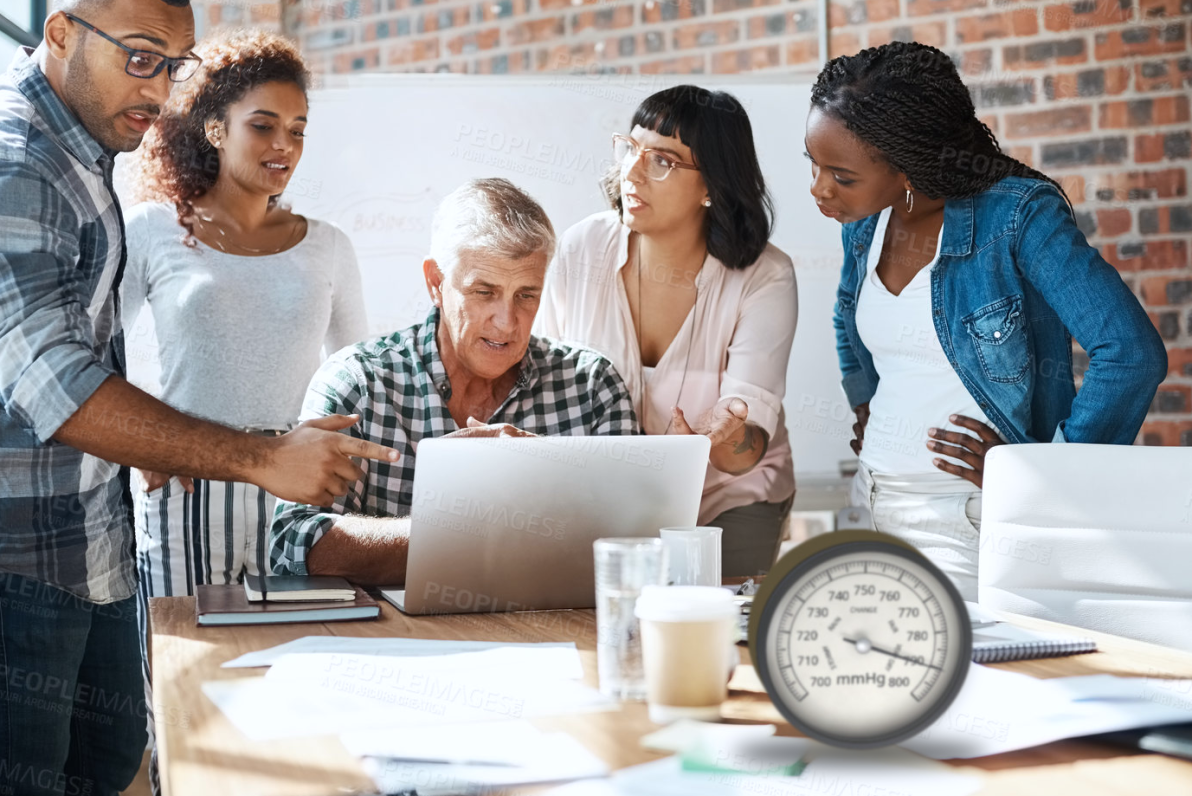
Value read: 790 mmHg
